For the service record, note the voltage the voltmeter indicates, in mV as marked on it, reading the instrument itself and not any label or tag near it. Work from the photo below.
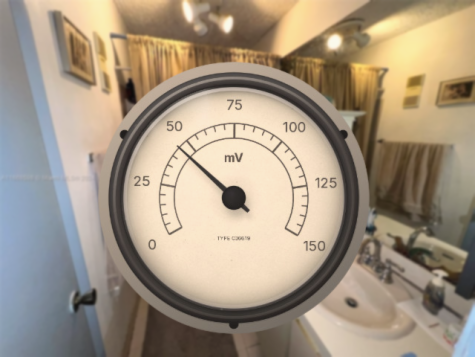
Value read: 45 mV
